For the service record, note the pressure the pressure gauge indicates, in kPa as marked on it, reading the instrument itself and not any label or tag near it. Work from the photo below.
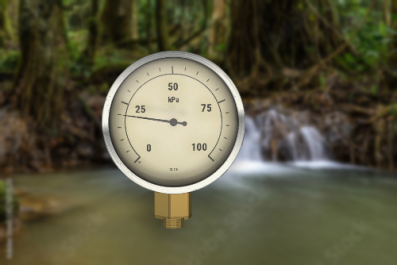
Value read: 20 kPa
